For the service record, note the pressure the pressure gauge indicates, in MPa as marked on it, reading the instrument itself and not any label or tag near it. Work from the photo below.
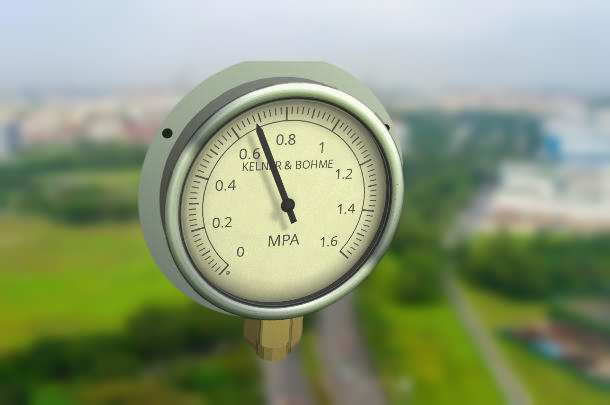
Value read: 0.68 MPa
